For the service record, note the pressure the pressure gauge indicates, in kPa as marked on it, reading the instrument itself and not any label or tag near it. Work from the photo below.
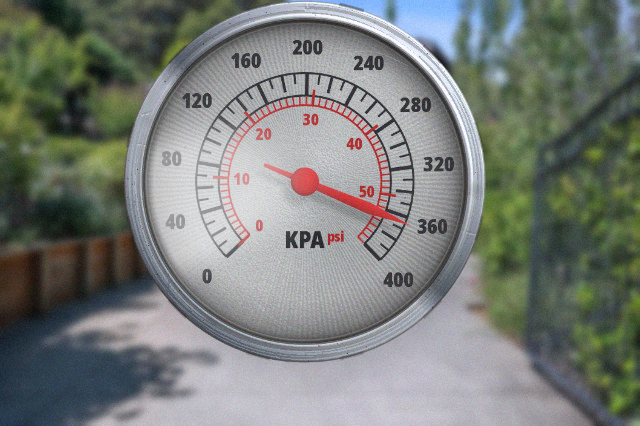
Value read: 365 kPa
